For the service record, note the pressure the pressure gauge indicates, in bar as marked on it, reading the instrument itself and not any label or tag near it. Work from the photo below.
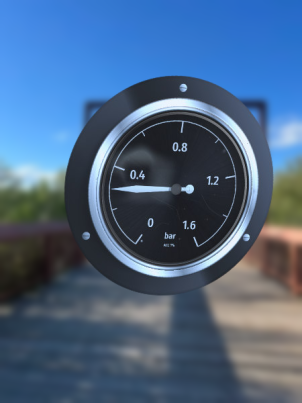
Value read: 0.3 bar
